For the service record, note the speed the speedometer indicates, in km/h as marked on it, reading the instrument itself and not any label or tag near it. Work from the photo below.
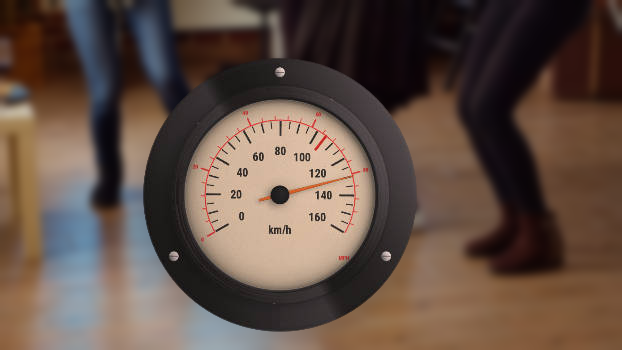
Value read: 130 km/h
